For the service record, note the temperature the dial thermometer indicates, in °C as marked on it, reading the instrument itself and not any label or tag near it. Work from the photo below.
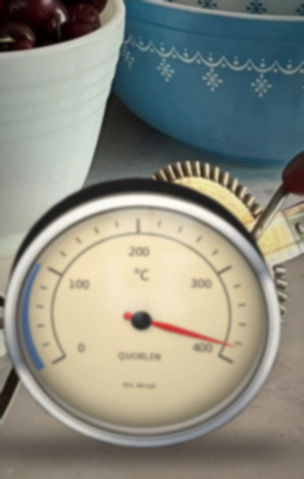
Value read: 380 °C
